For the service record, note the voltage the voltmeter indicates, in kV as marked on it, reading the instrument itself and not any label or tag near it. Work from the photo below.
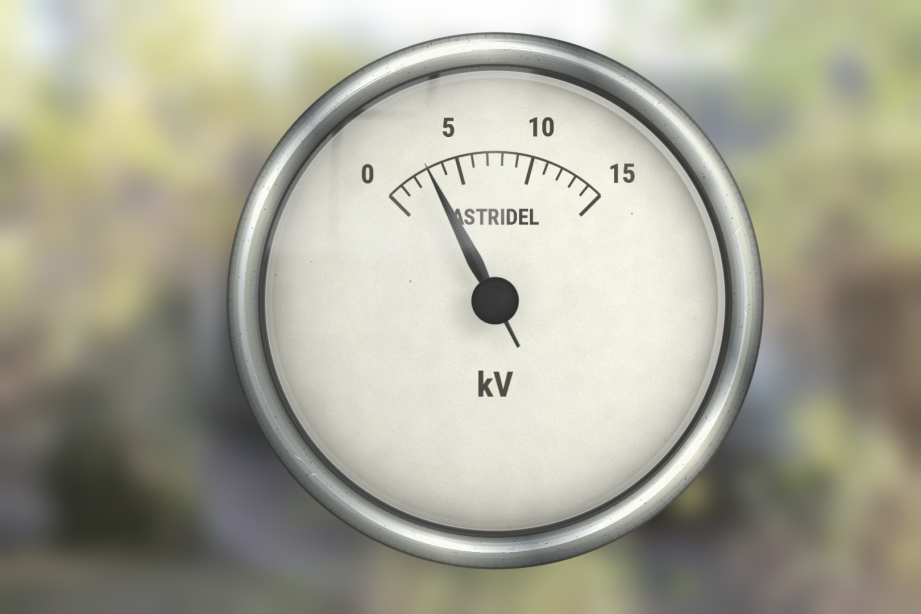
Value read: 3 kV
